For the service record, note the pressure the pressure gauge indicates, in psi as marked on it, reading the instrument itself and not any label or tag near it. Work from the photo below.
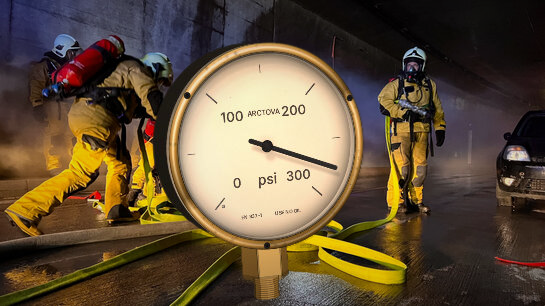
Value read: 275 psi
